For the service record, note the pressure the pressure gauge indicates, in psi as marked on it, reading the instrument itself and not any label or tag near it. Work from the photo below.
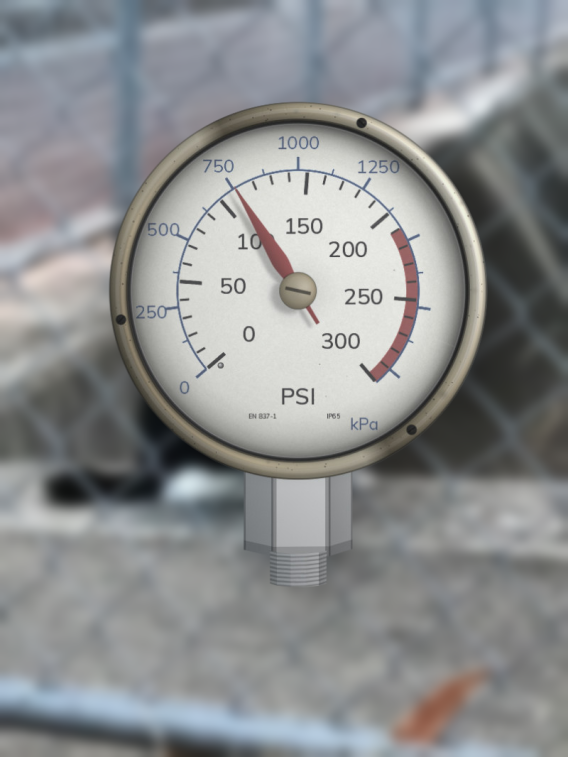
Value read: 110 psi
